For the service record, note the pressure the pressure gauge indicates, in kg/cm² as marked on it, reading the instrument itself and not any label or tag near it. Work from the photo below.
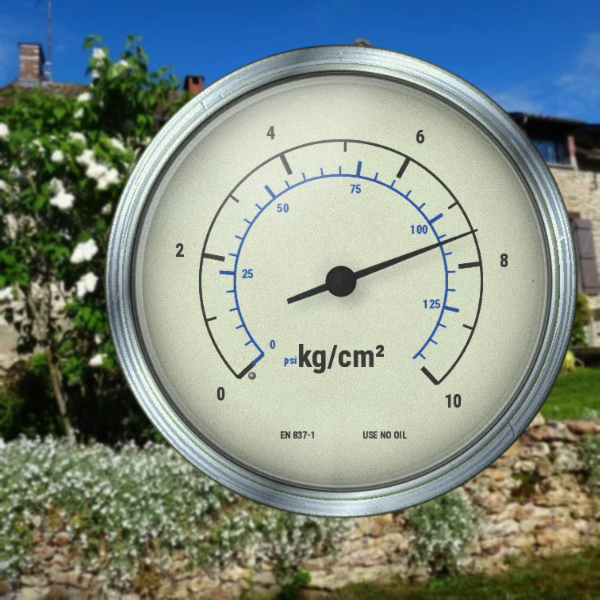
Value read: 7.5 kg/cm²
